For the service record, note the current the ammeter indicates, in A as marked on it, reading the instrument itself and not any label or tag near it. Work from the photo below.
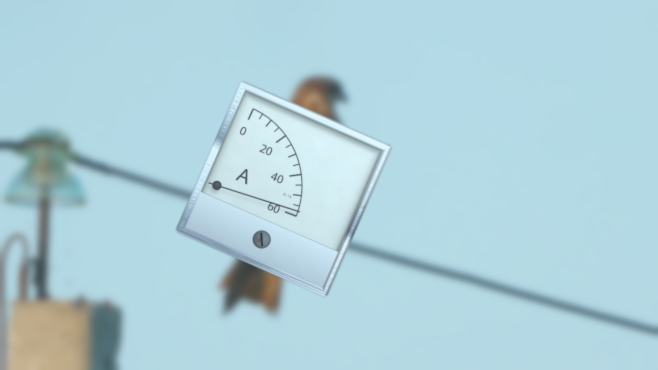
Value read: 57.5 A
